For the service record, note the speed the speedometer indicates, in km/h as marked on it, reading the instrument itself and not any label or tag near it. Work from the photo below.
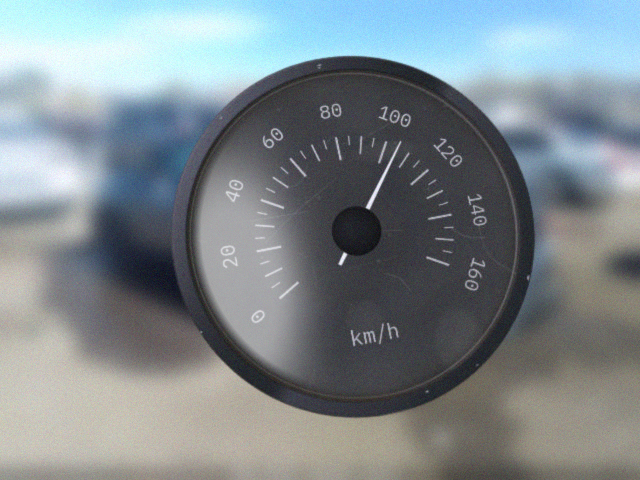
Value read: 105 km/h
